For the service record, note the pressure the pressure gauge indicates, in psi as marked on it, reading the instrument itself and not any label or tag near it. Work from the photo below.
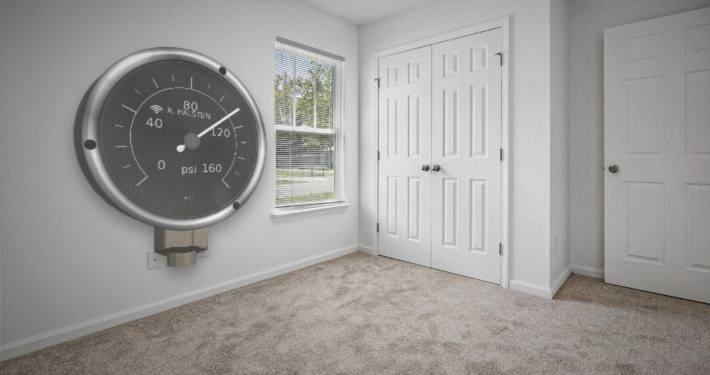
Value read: 110 psi
